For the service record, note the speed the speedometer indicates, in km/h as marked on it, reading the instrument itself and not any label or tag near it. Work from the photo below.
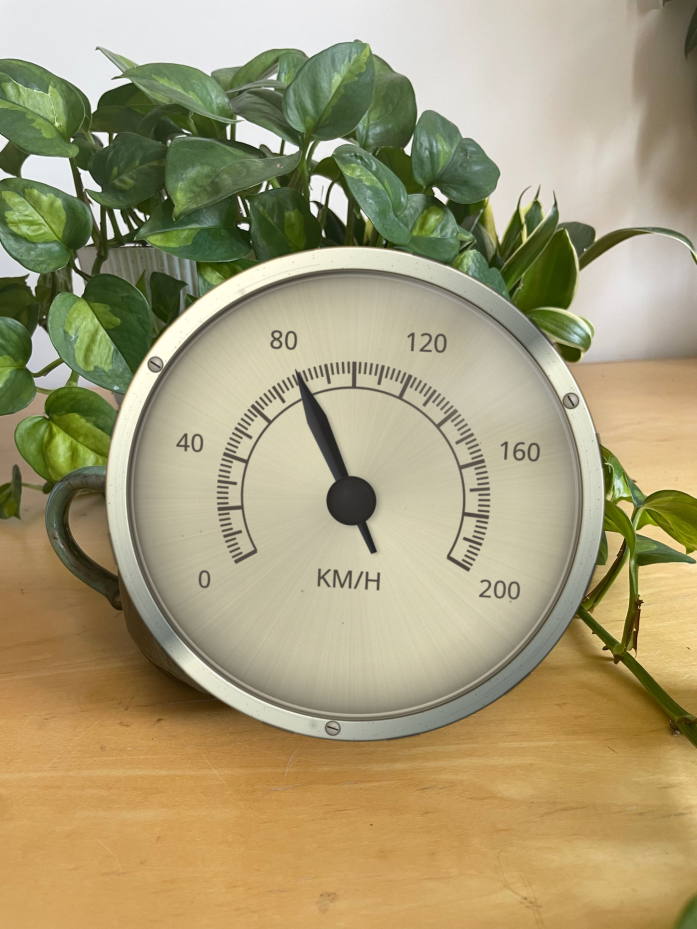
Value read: 80 km/h
